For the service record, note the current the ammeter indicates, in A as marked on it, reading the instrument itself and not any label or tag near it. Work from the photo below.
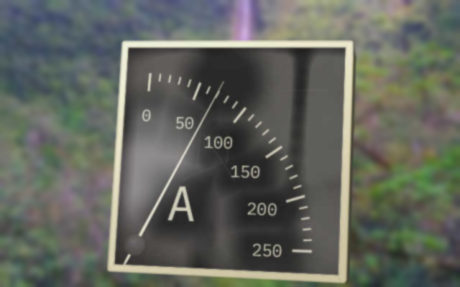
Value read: 70 A
